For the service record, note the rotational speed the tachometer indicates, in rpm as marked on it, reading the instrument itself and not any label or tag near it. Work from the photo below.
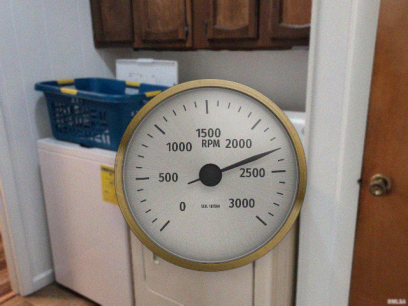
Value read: 2300 rpm
